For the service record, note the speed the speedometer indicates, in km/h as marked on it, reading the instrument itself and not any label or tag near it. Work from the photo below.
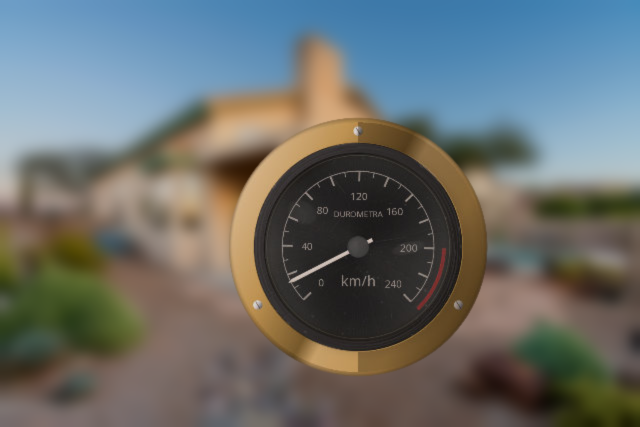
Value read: 15 km/h
